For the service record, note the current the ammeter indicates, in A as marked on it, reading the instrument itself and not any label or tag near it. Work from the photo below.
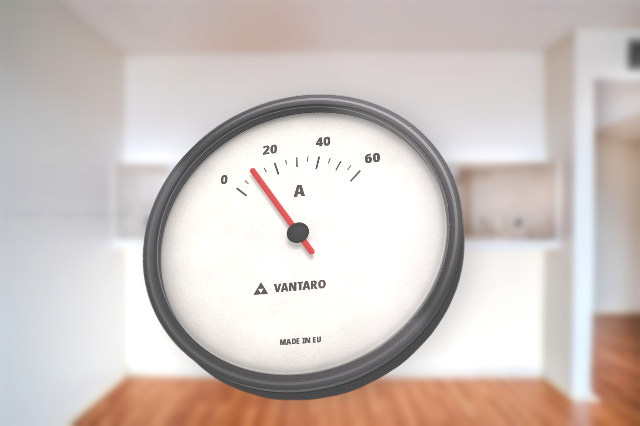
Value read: 10 A
